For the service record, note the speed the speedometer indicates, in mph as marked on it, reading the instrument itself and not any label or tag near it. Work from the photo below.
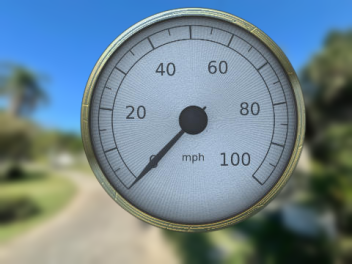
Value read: 0 mph
